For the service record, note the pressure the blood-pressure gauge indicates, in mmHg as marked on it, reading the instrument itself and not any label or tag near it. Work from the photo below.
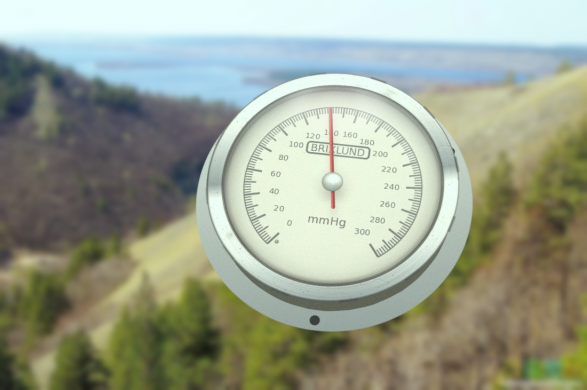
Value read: 140 mmHg
